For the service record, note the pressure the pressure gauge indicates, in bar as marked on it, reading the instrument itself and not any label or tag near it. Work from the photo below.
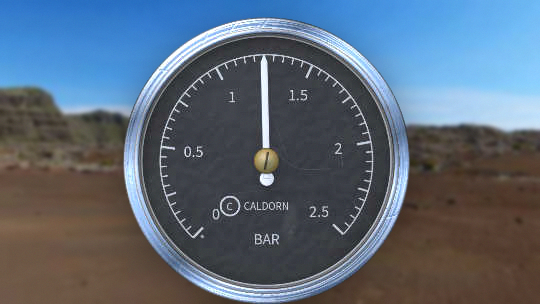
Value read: 1.25 bar
